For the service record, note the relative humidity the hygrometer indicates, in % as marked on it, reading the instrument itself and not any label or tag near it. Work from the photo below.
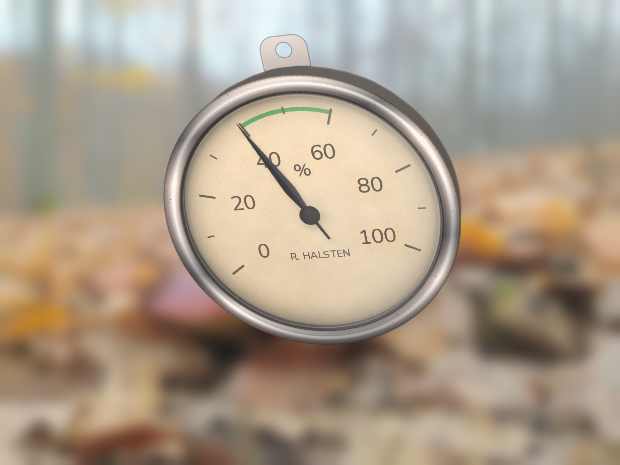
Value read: 40 %
